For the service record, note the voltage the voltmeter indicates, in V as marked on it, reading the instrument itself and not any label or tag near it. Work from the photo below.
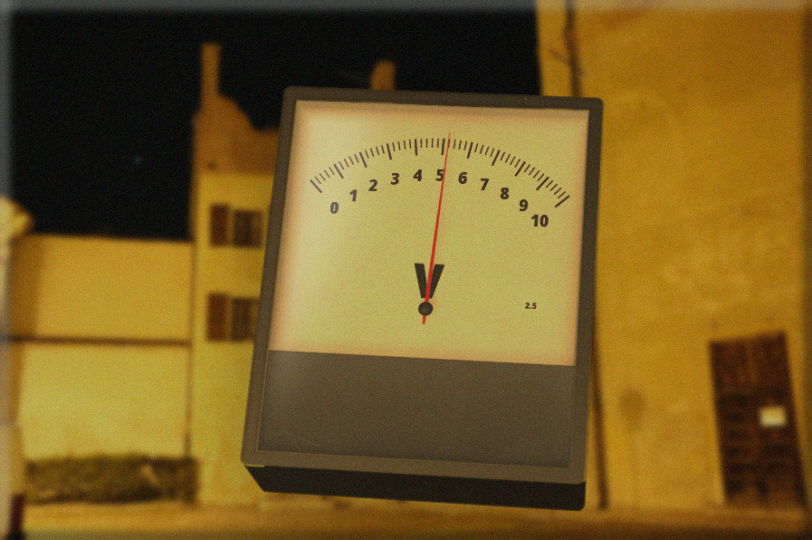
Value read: 5.2 V
